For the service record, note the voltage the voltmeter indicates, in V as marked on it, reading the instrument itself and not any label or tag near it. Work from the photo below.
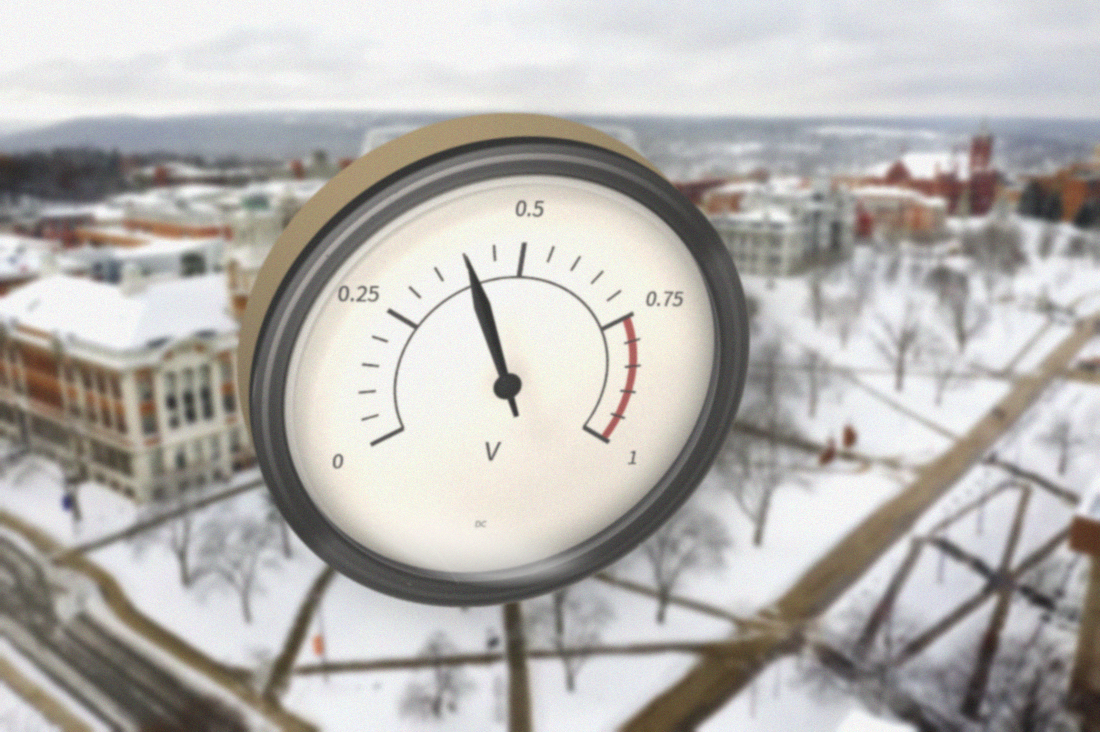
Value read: 0.4 V
